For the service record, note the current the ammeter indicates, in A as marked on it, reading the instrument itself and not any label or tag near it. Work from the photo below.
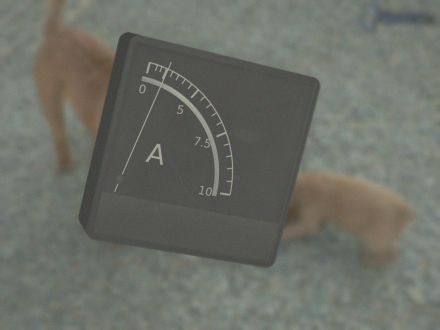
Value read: 2.5 A
